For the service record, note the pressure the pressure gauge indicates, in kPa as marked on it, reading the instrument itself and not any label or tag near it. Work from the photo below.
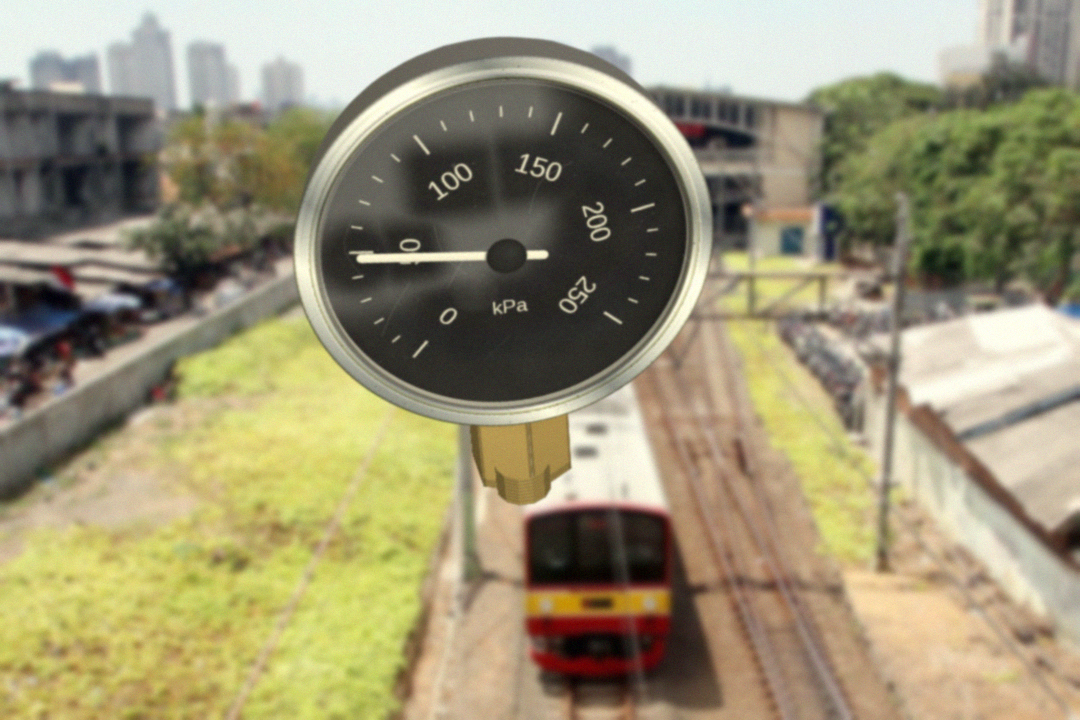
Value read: 50 kPa
